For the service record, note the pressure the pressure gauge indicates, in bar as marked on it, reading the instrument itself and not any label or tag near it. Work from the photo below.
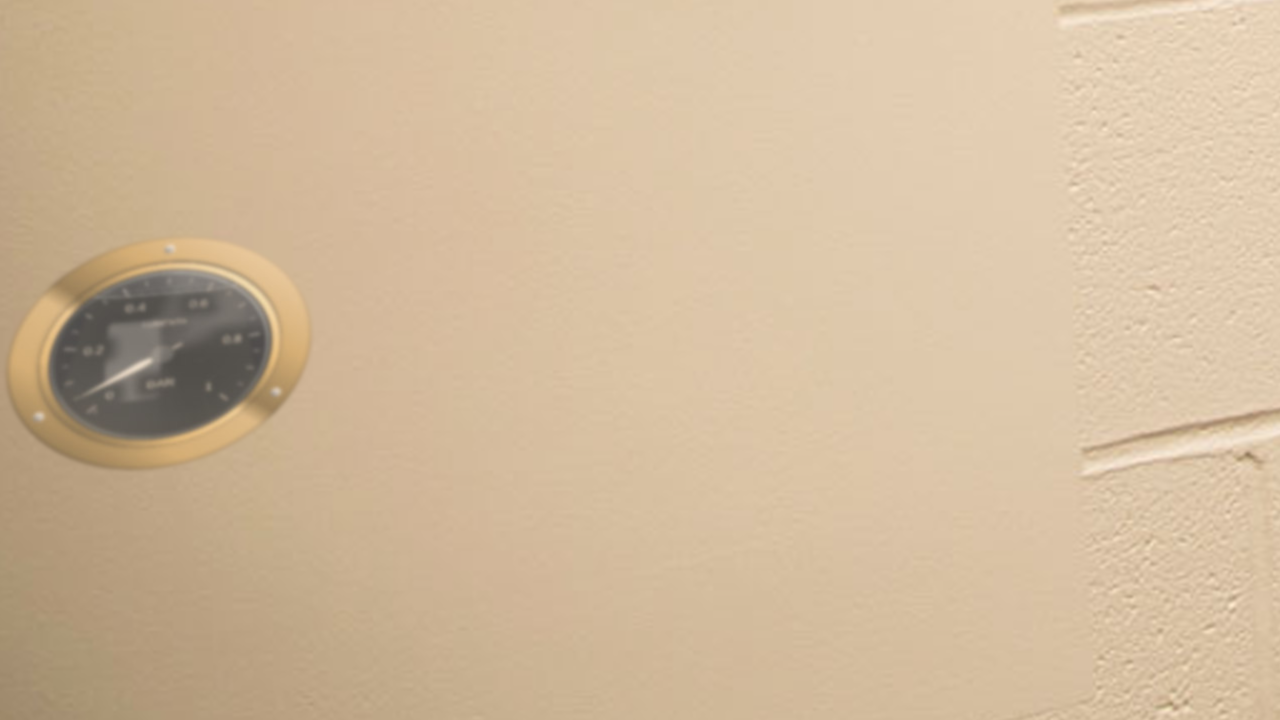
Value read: 0.05 bar
